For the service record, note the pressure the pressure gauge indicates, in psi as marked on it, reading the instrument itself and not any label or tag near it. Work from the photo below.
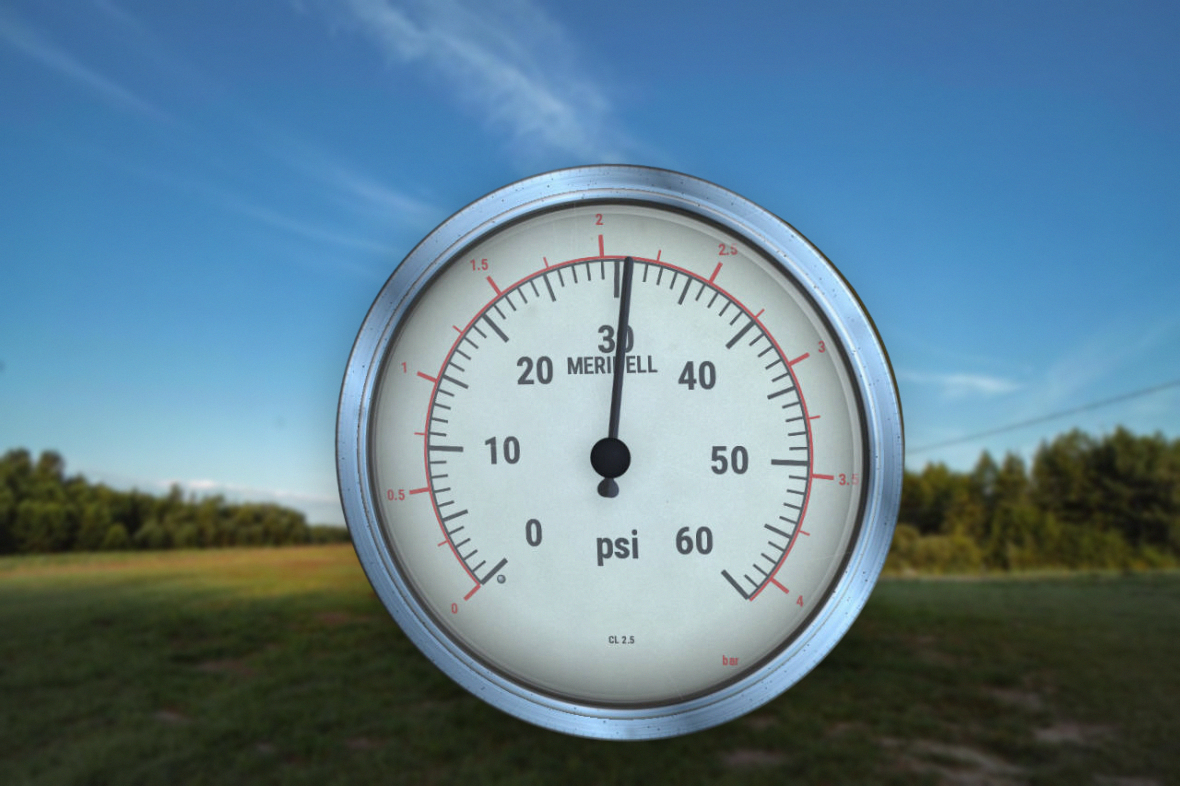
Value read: 31 psi
